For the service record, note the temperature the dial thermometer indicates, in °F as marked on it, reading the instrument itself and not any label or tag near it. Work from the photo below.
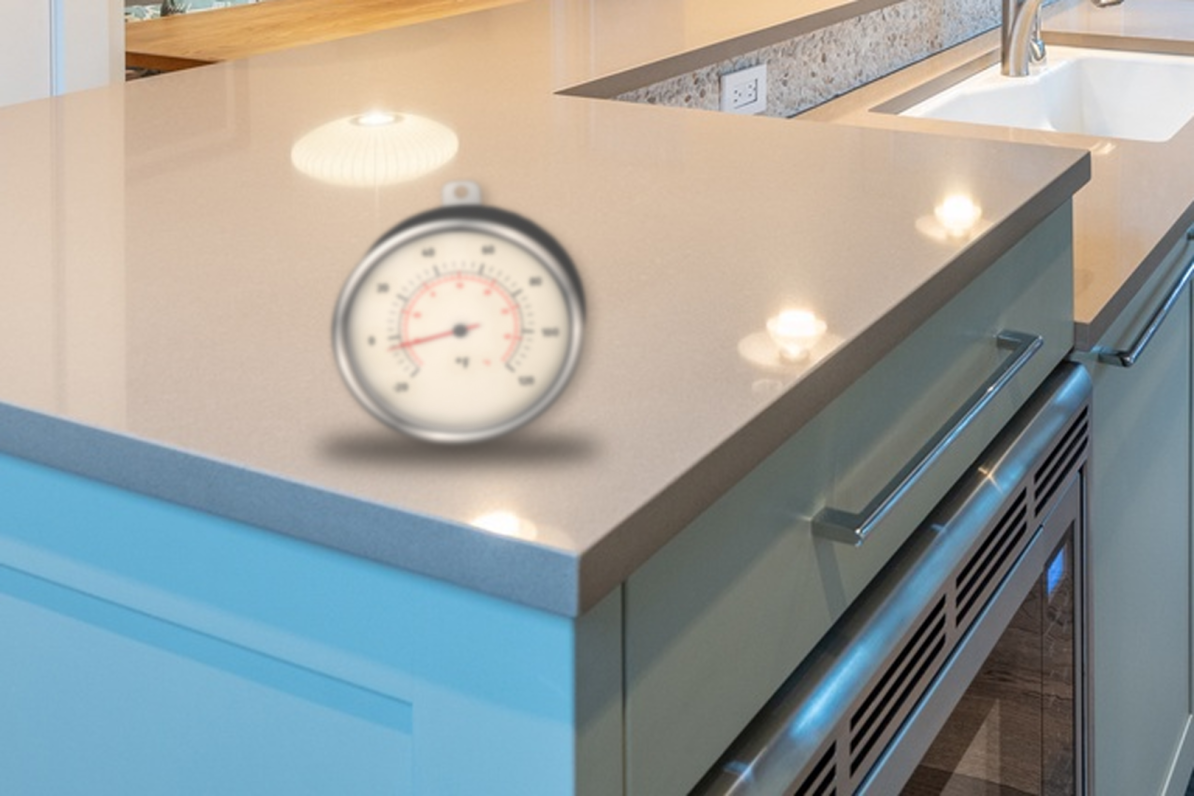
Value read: -4 °F
